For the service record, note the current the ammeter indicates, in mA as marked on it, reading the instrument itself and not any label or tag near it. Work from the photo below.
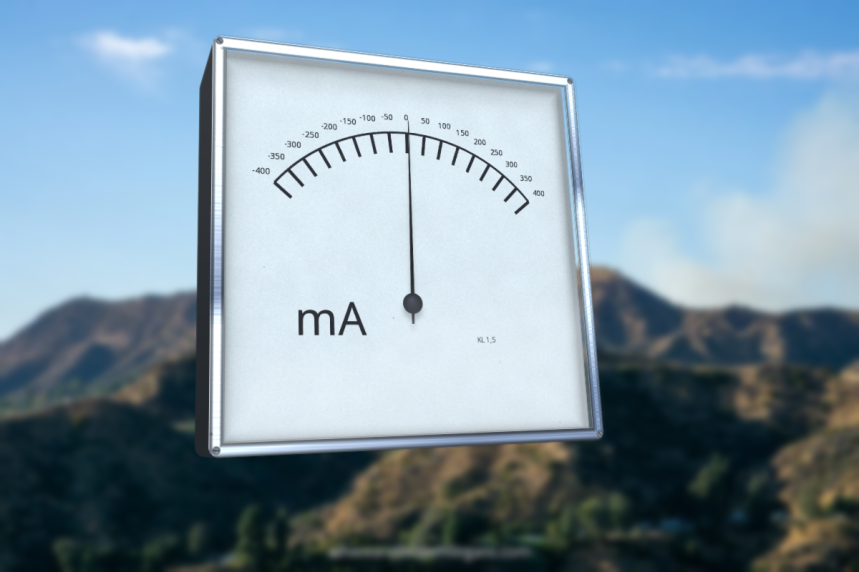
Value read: 0 mA
